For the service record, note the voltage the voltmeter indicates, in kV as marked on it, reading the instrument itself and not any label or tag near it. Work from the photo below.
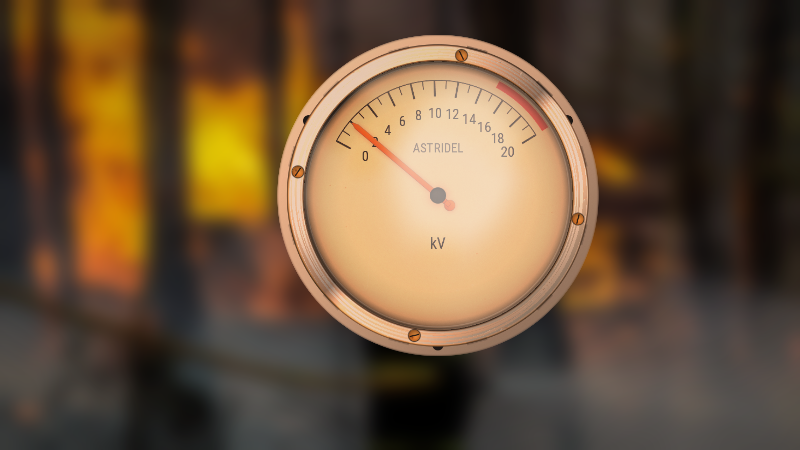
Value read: 2 kV
